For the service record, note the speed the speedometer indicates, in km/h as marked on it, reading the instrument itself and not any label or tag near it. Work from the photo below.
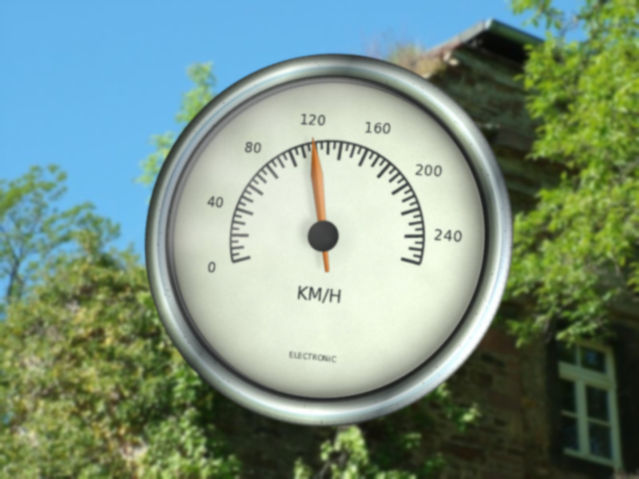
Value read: 120 km/h
